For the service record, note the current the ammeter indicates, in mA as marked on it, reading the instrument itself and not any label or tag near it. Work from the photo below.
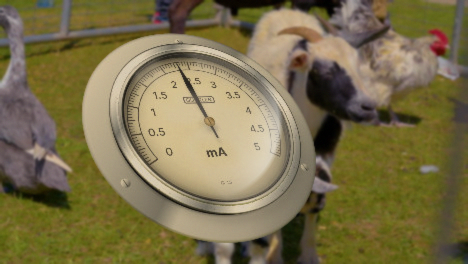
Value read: 2.25 mA
